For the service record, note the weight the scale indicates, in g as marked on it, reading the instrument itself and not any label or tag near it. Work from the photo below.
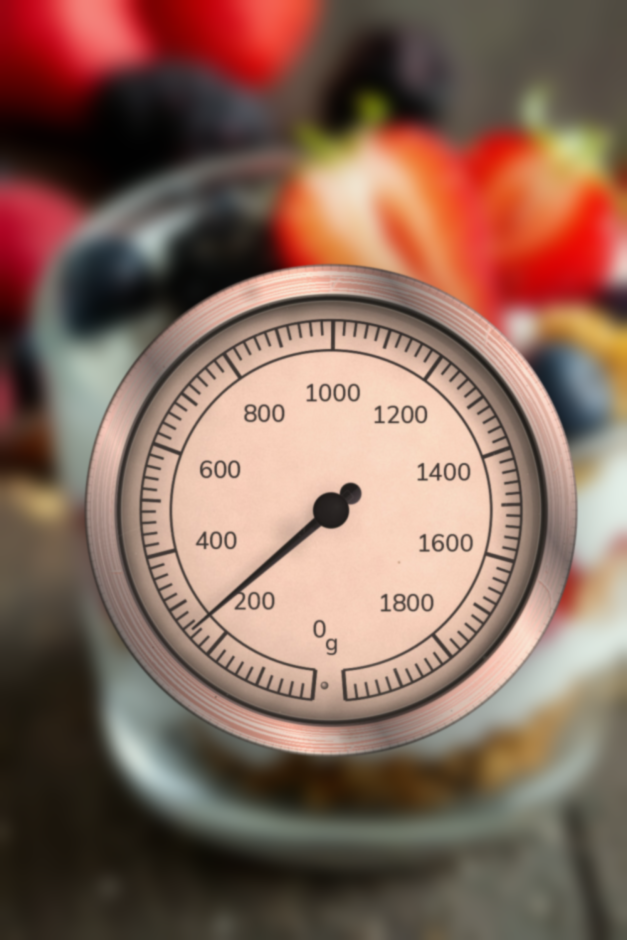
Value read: 250 g
